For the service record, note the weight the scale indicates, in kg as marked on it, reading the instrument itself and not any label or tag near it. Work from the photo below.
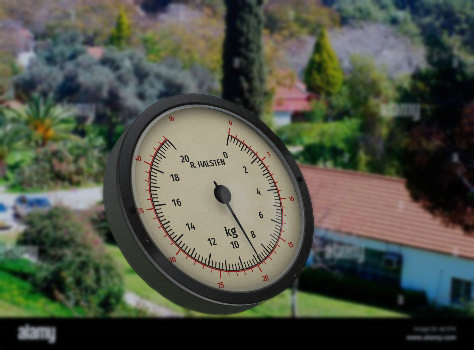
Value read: 9 kg
